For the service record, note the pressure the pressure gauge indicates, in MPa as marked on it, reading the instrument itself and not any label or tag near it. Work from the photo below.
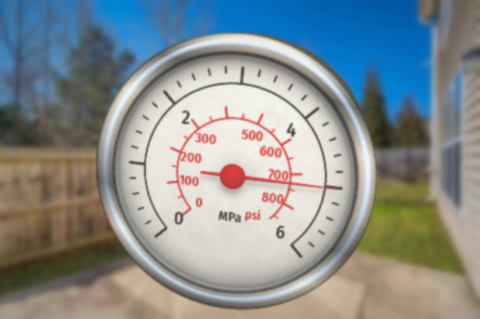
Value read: 5 MPa
